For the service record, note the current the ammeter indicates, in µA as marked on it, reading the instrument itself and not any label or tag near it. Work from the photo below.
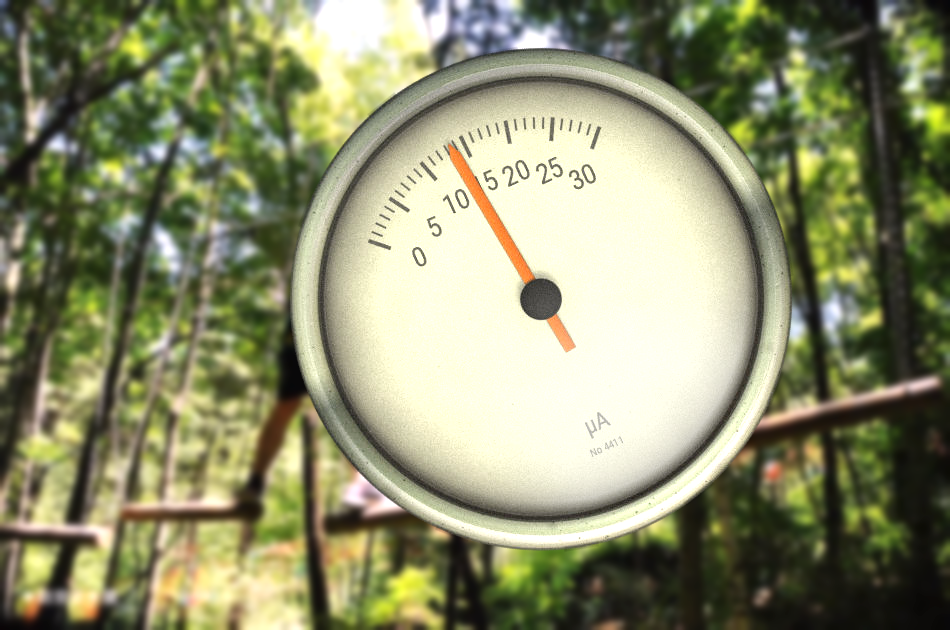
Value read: 13.5 µA
